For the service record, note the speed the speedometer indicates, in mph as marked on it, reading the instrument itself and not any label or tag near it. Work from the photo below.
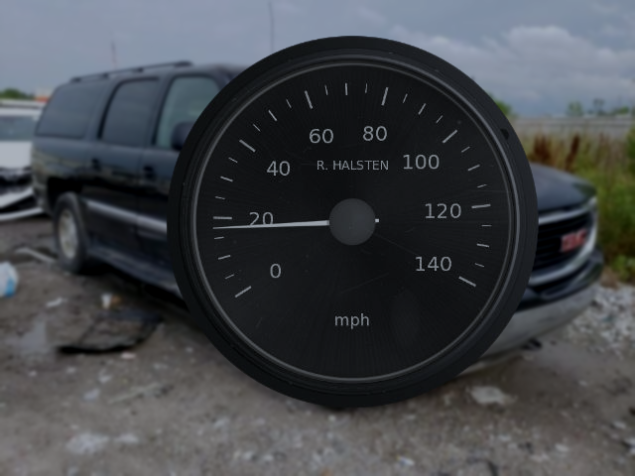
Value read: 17.5 mph
